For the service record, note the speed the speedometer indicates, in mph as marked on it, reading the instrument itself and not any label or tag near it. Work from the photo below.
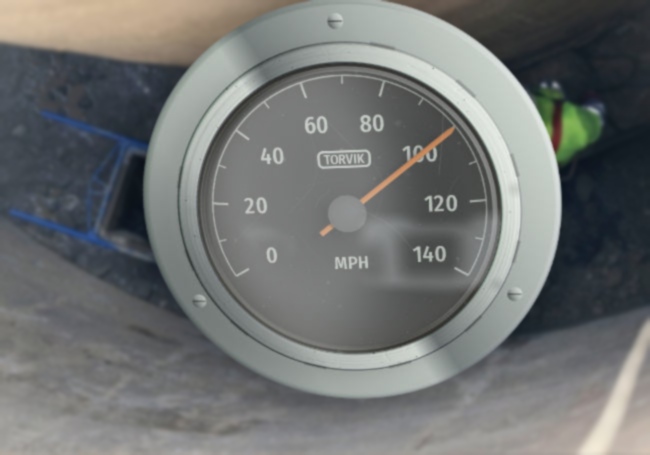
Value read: 100 mph
